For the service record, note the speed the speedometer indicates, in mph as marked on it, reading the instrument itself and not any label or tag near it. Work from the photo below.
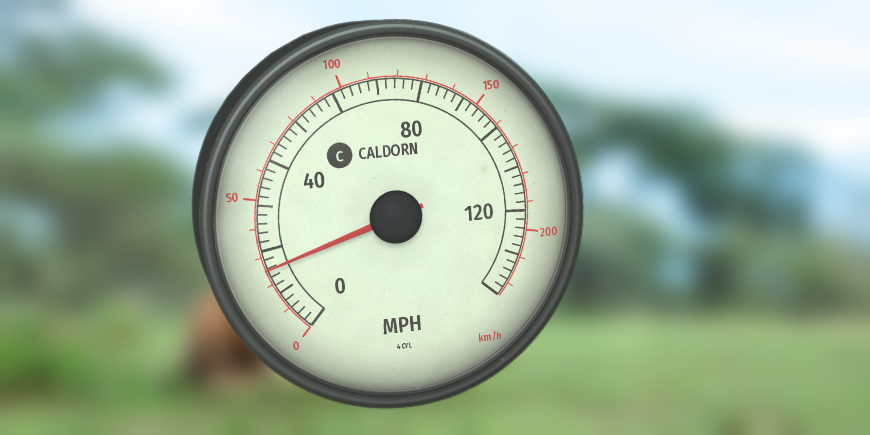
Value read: 16 mph
